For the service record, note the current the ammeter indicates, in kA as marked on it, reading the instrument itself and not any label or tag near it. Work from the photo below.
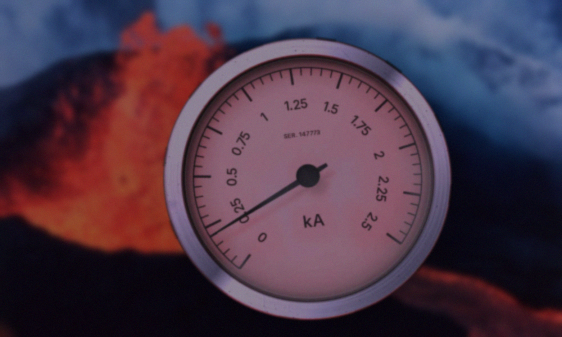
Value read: 0.2 kA
